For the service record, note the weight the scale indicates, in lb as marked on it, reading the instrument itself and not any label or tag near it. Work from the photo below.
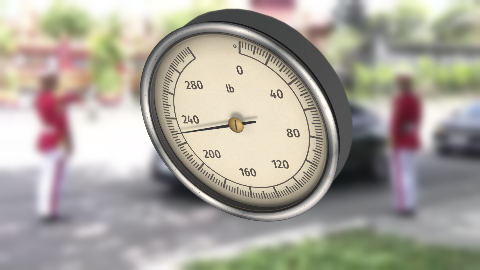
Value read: 230 lb
